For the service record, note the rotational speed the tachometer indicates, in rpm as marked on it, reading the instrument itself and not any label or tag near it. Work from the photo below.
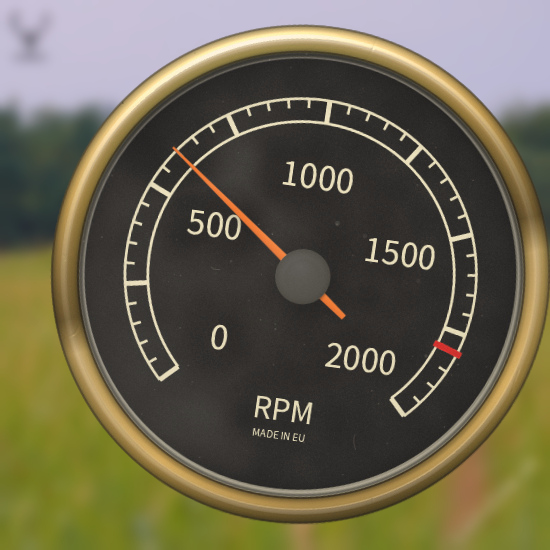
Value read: 600 rpm
